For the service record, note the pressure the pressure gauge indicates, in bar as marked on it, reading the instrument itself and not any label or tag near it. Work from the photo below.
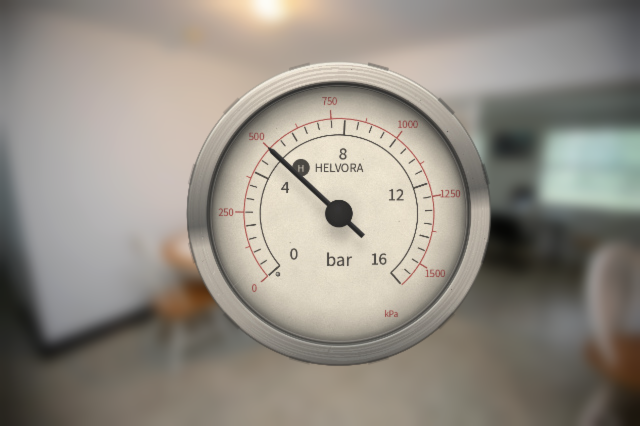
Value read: 5 bar
